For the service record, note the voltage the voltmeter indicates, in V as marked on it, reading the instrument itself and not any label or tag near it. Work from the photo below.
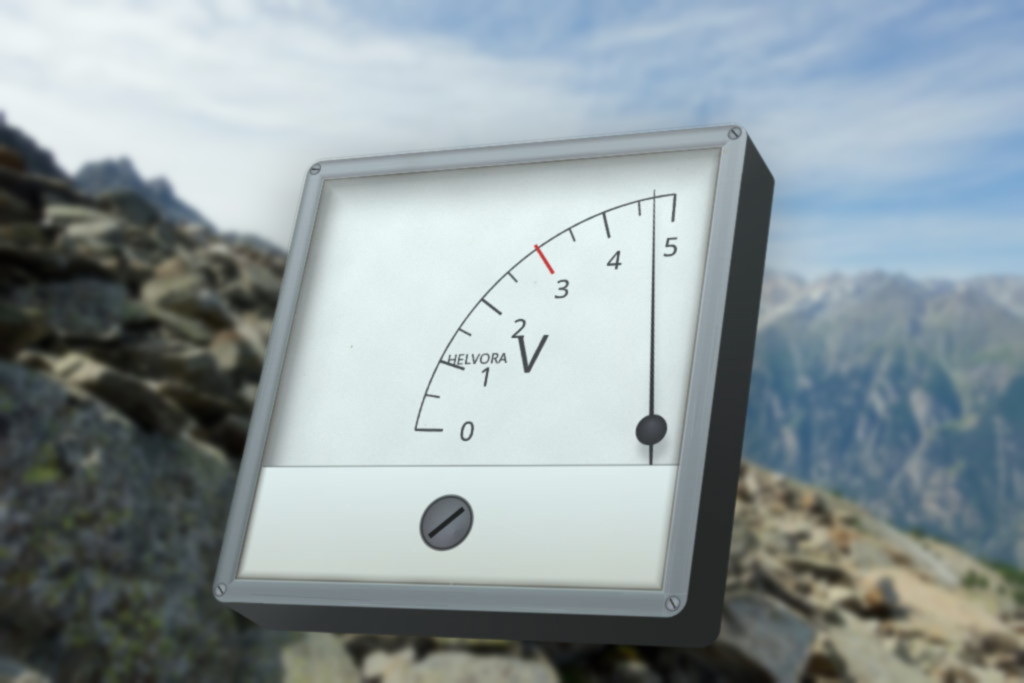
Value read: 4.75 V
